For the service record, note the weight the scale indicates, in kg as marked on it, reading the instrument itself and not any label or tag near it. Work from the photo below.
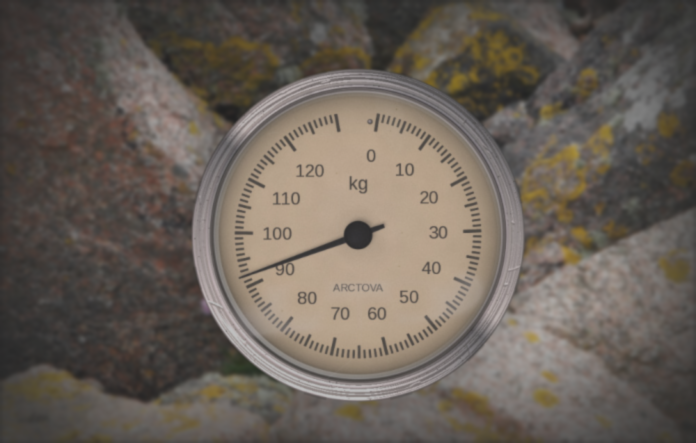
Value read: 92 kg
